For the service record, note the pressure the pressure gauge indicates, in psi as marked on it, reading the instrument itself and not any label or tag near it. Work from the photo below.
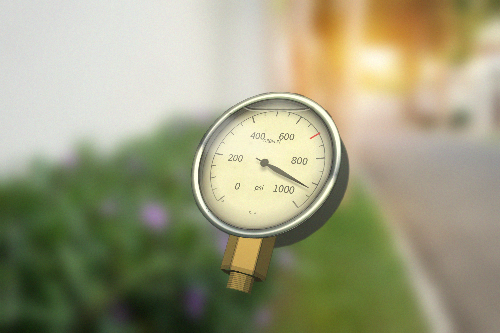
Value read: 925 psi
